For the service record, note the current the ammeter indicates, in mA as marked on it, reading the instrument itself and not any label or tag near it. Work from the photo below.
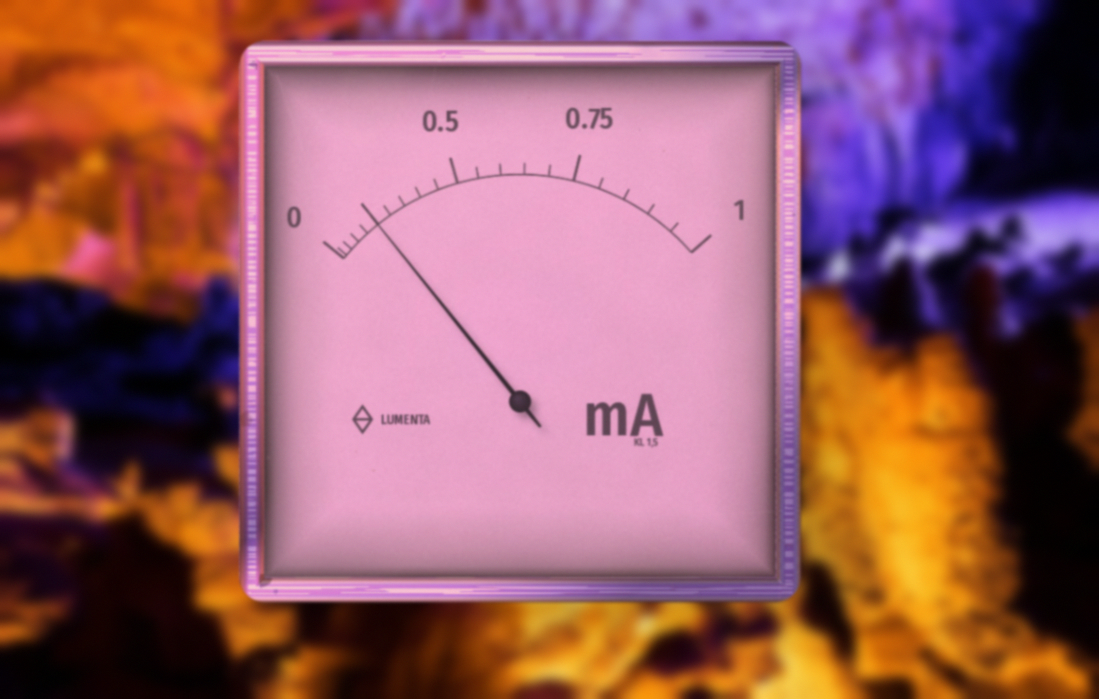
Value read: 0.25 mA
